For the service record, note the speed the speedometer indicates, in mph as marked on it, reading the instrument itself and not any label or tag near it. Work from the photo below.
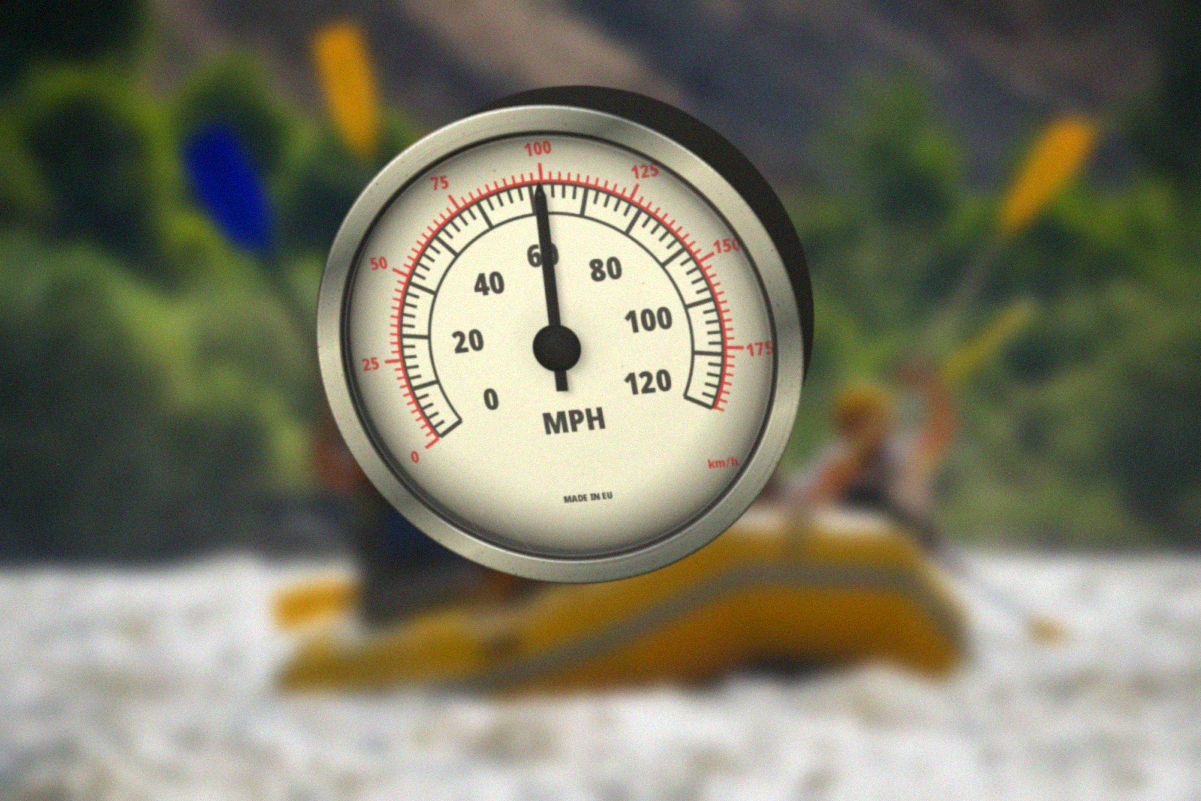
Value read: 62 mph
